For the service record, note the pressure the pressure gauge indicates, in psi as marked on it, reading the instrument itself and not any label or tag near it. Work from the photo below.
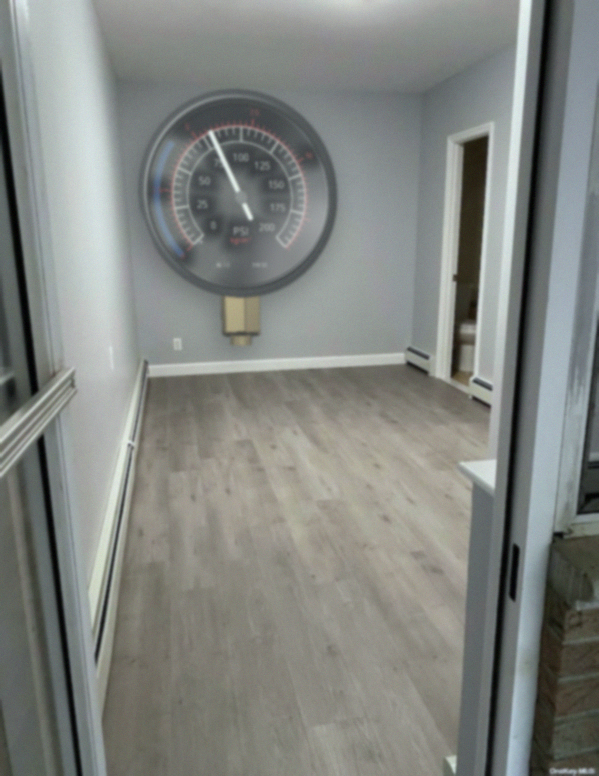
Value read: 80 psi
